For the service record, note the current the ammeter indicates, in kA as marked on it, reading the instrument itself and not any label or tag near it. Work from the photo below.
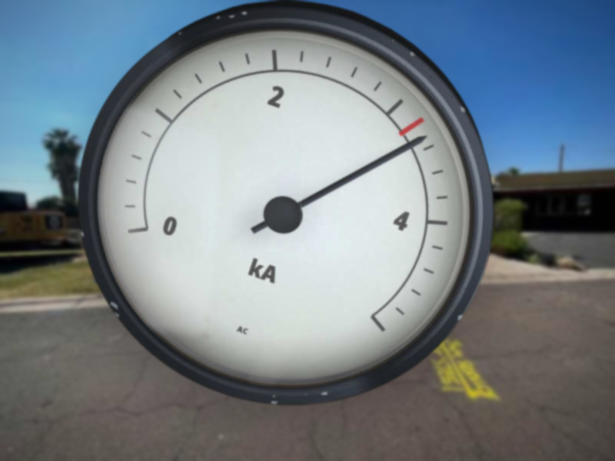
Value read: 3.3 kA
